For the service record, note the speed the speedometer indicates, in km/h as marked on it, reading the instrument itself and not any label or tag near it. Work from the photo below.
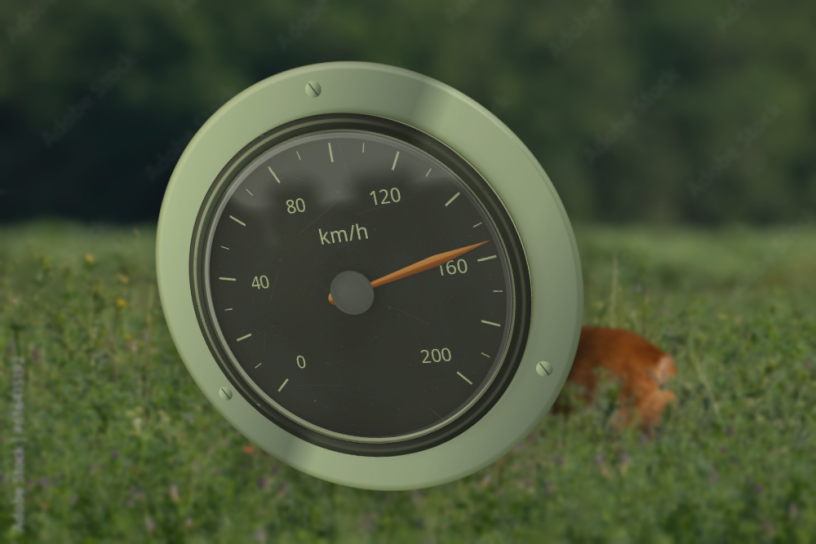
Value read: 155 km/h
